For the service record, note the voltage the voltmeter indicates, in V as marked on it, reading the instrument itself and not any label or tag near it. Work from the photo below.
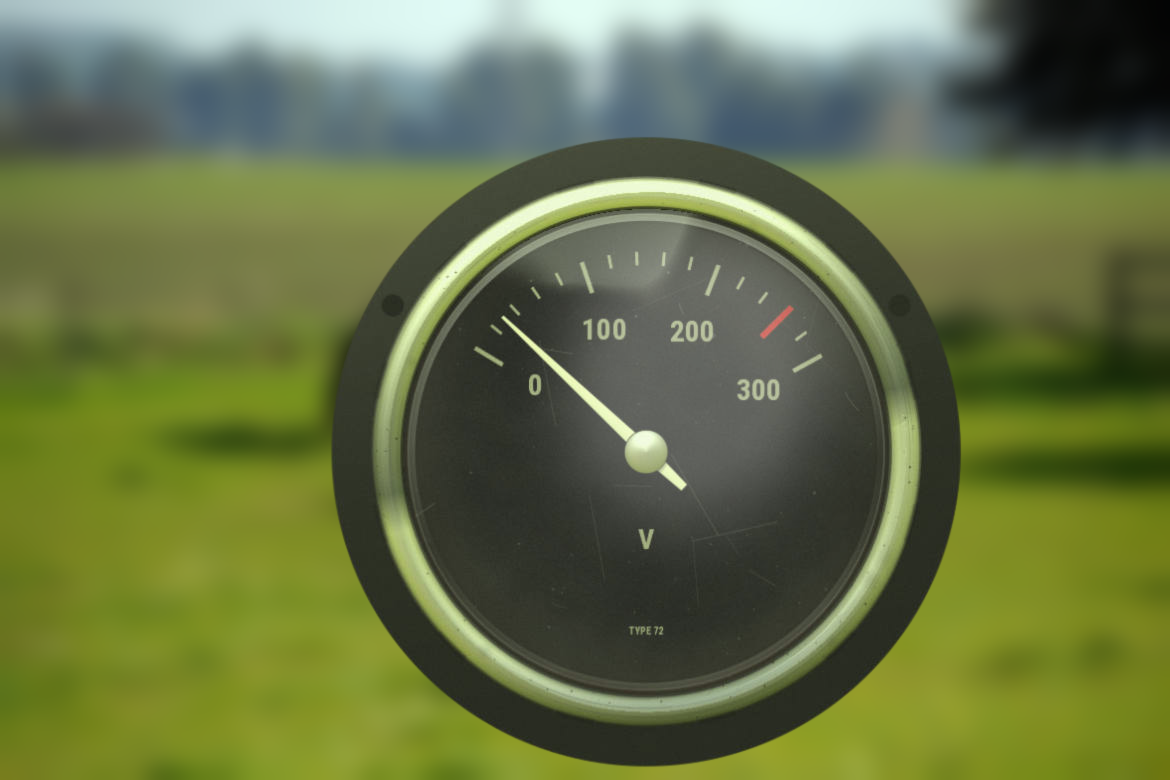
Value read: 30 V
